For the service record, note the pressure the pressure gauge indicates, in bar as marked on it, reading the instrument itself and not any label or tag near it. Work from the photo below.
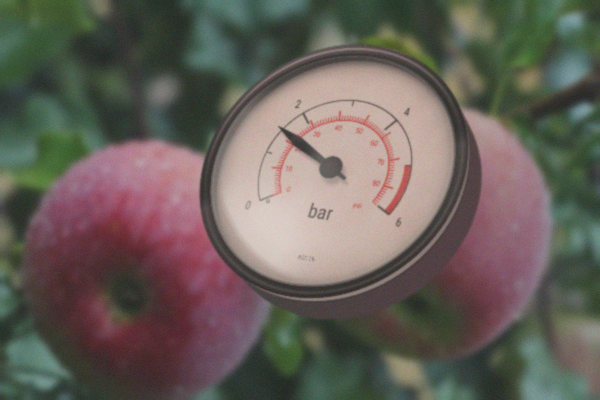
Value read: 1.5 bar
